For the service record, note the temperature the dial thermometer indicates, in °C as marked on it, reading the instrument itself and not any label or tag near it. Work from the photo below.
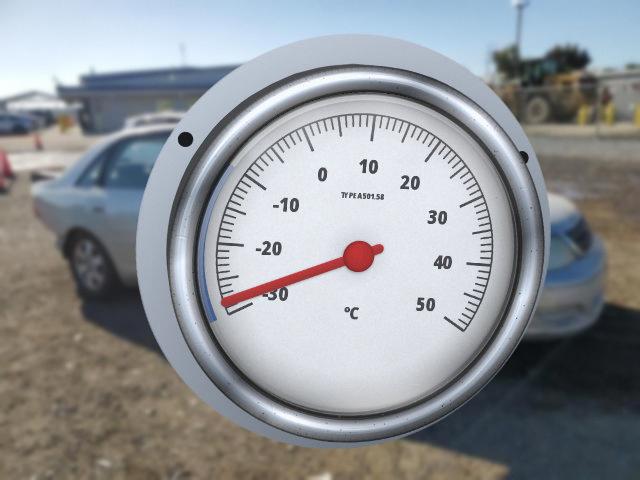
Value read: -28 °C
